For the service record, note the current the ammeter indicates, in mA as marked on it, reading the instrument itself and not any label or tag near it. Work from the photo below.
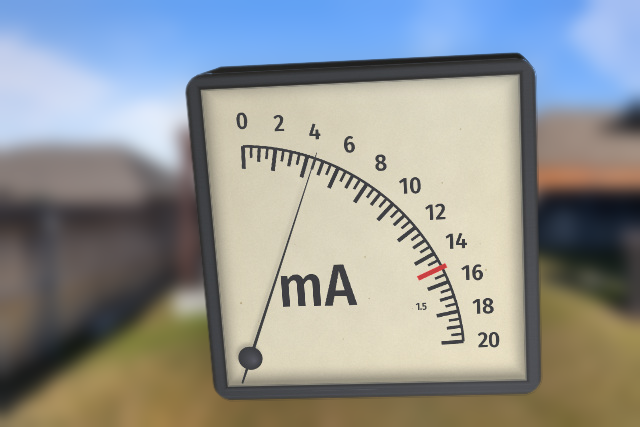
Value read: 4.5 mA
